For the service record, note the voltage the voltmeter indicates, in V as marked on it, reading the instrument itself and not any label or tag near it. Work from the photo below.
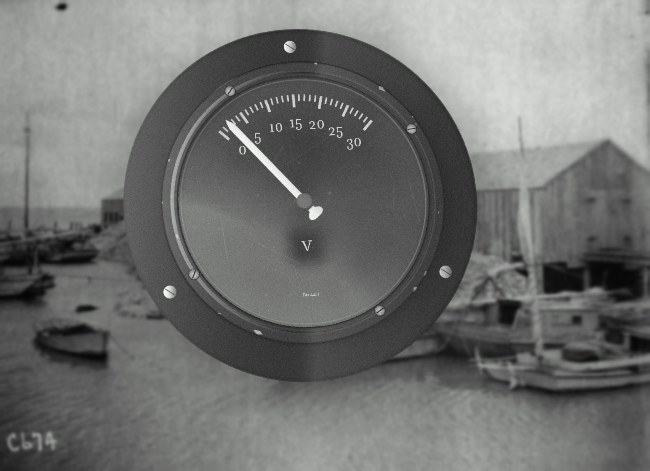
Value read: 2 V
